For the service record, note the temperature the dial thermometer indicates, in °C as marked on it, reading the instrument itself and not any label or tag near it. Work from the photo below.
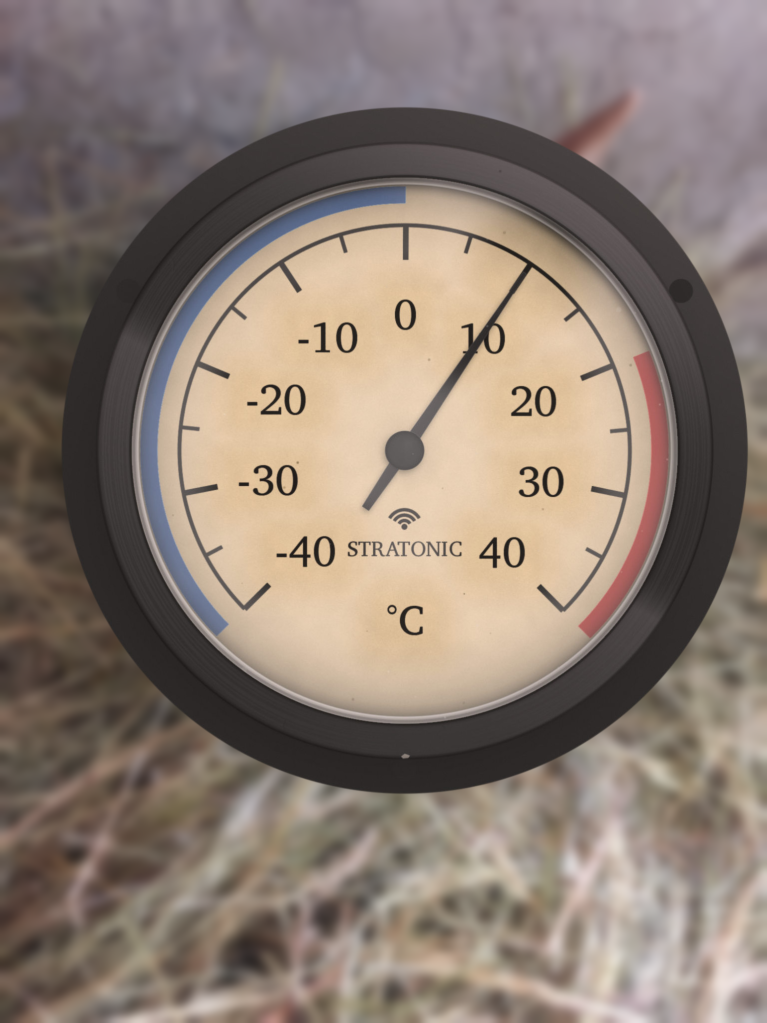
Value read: 10 °C
